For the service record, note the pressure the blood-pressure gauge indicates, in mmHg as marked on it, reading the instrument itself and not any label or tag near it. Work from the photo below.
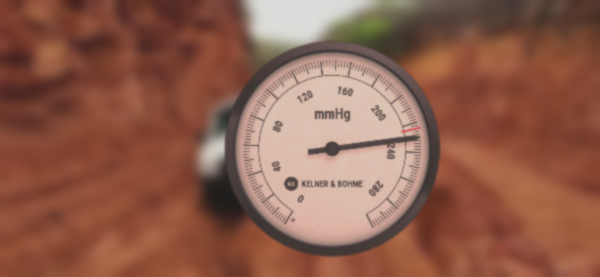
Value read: 230 mmHg
